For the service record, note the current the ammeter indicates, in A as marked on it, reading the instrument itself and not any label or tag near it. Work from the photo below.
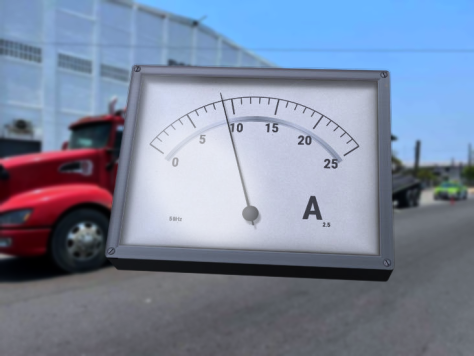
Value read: 9 A
